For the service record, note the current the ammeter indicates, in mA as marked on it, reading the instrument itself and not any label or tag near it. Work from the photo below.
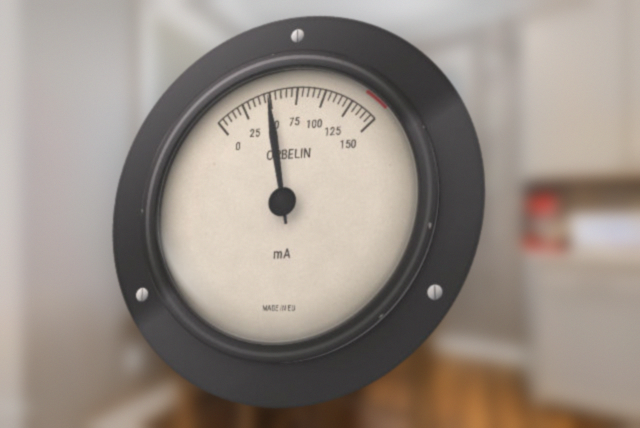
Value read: 50 mA
